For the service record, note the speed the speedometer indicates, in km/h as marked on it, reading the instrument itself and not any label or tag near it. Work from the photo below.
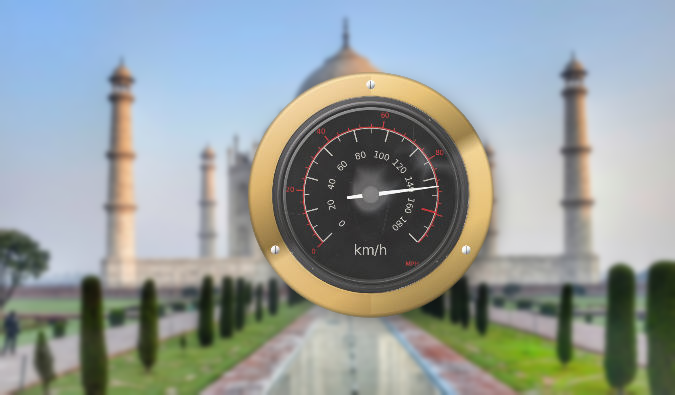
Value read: 145 km/h
